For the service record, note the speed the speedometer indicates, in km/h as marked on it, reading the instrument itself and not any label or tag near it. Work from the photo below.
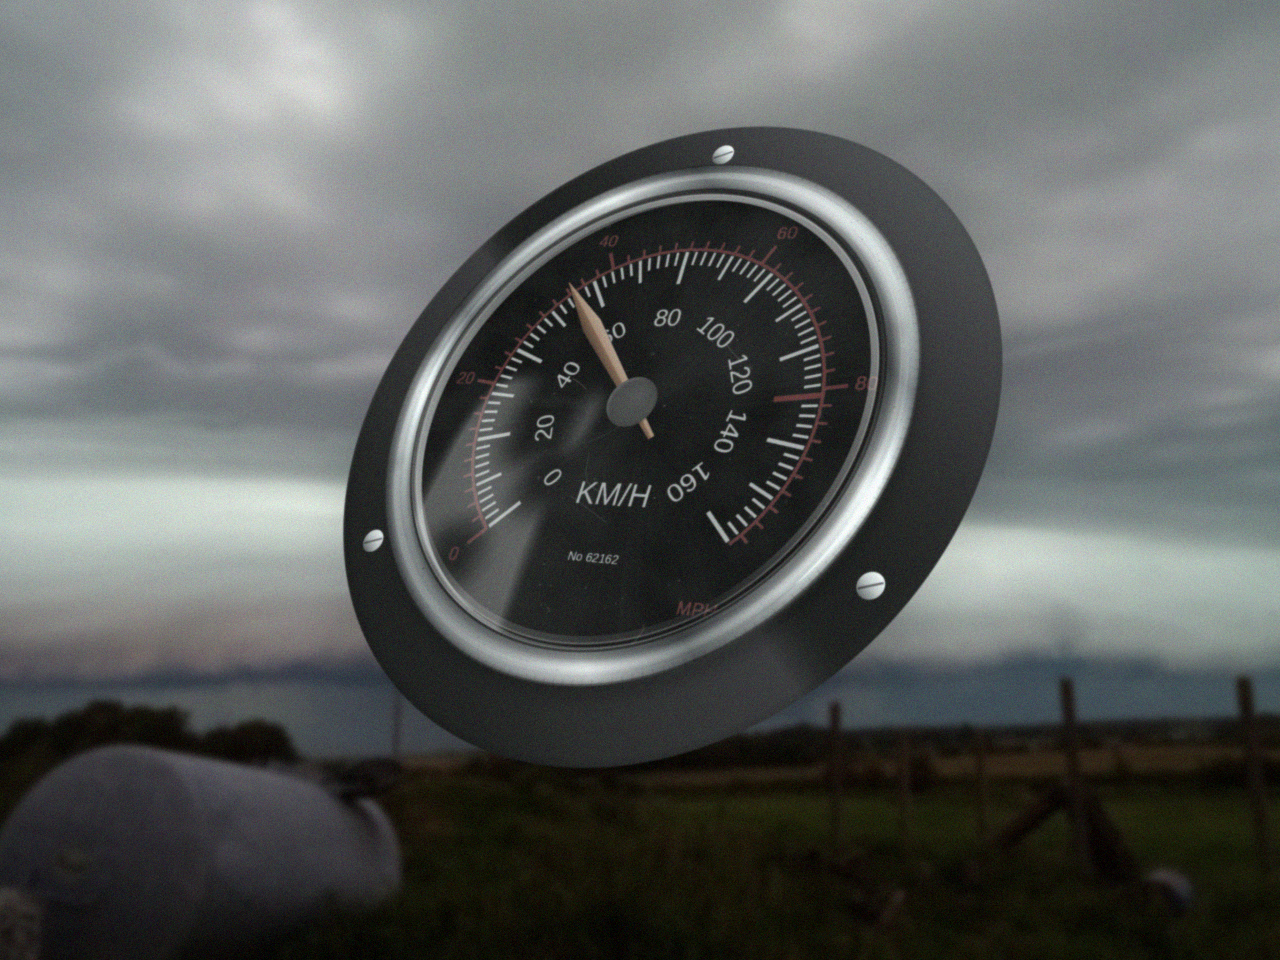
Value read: 56 km/h
